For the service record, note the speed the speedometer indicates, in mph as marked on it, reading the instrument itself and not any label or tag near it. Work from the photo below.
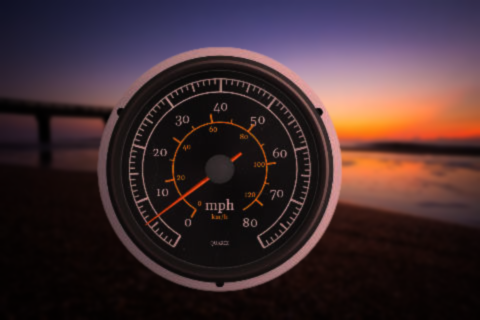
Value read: 6 mph
